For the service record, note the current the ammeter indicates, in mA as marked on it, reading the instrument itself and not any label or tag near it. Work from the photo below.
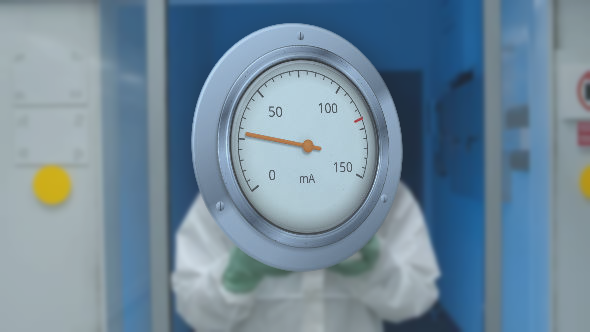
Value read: 27.5 mA
